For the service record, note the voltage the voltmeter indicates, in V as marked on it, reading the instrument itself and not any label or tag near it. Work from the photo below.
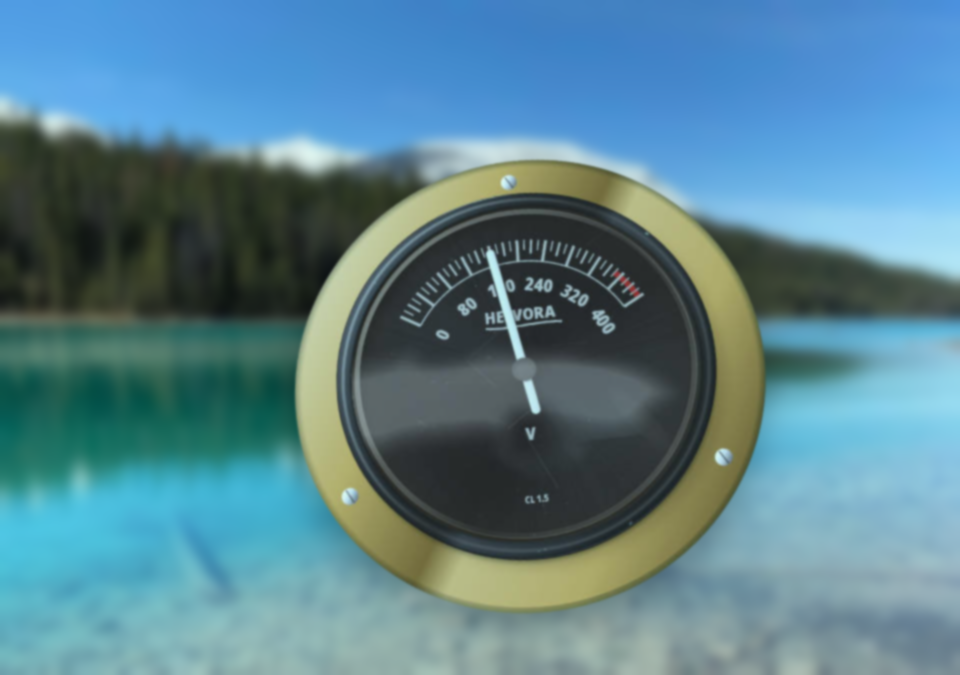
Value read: 160 V
